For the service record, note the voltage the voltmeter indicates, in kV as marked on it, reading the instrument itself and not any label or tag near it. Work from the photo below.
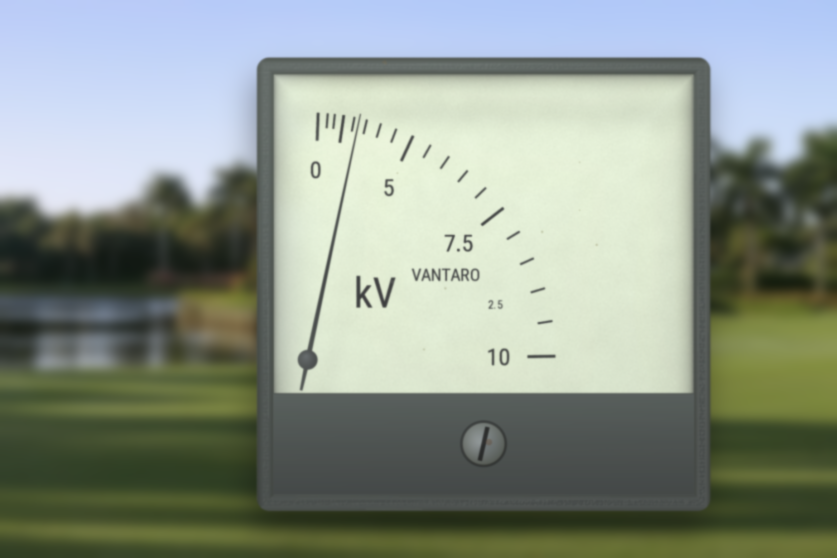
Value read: 3.25 kV
